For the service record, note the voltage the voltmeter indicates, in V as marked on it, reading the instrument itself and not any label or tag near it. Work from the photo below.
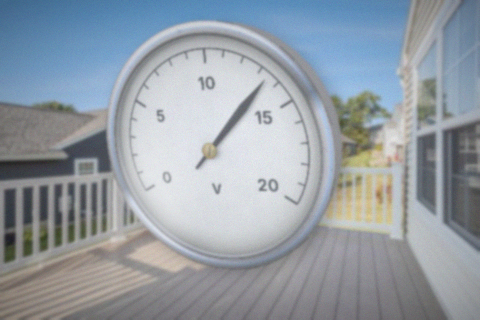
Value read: 13.5 V
